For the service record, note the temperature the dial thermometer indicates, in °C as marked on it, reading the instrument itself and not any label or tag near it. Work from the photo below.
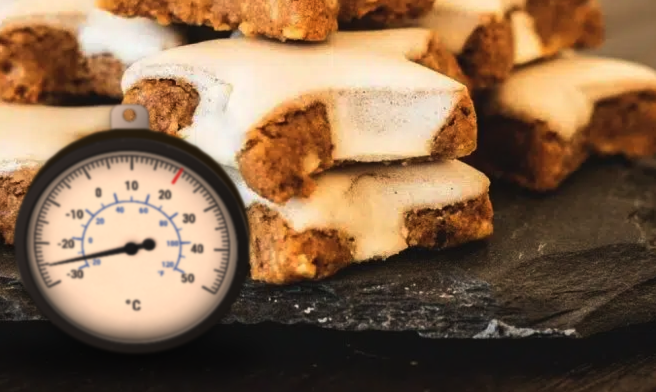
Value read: -25 °C
